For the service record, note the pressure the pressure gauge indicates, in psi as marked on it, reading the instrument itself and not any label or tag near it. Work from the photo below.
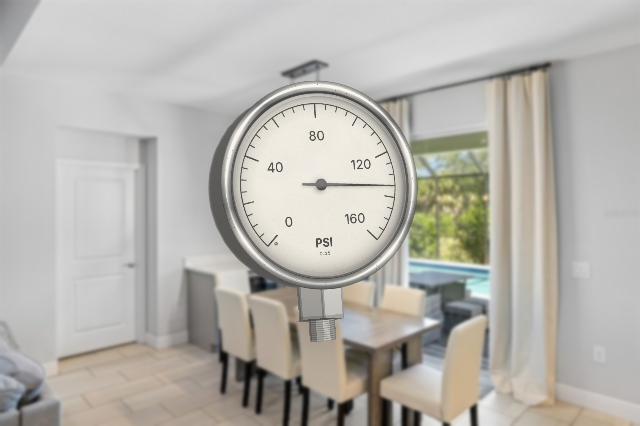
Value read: 135 psi
